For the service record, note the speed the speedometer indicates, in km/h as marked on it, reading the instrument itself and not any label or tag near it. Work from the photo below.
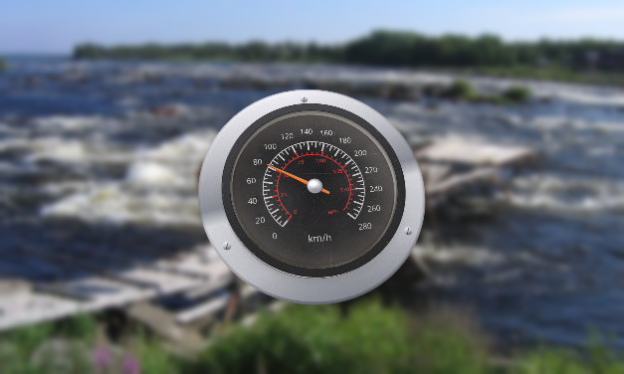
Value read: 80 km/h
